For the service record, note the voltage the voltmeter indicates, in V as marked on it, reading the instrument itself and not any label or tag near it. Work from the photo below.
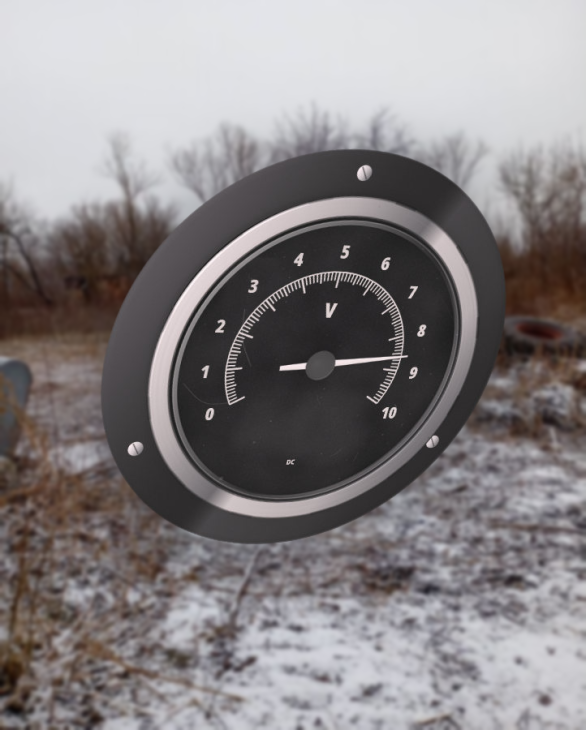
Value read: 8.5 V
